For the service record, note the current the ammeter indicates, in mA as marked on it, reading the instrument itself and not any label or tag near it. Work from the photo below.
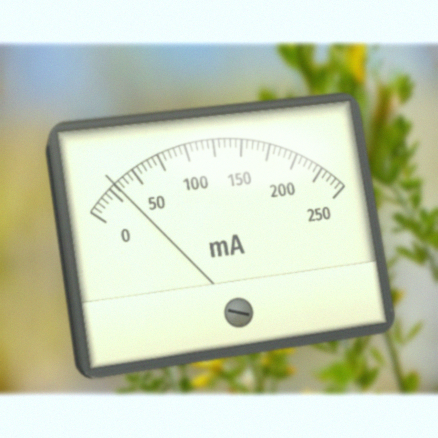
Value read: 30 mA
